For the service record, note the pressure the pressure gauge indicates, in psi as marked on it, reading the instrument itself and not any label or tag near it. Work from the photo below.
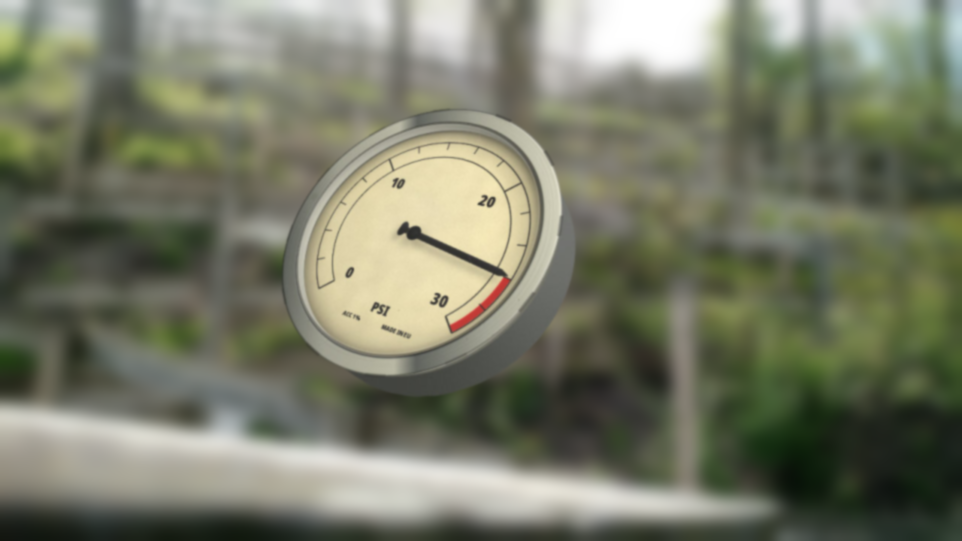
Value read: 26 psi
